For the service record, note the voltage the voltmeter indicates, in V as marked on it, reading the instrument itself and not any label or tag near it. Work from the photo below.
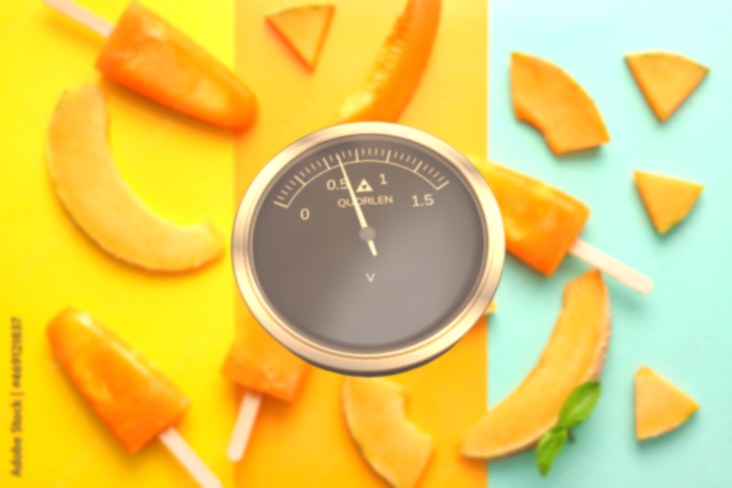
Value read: 0.6 V
